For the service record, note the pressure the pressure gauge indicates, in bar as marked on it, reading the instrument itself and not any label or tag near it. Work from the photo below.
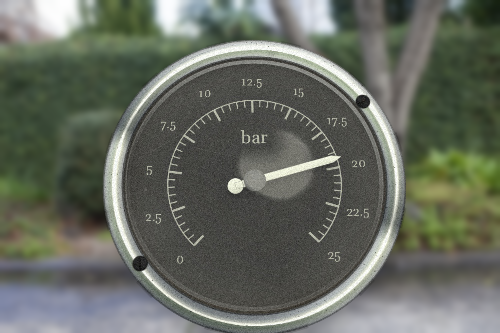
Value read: 19.5 bar
